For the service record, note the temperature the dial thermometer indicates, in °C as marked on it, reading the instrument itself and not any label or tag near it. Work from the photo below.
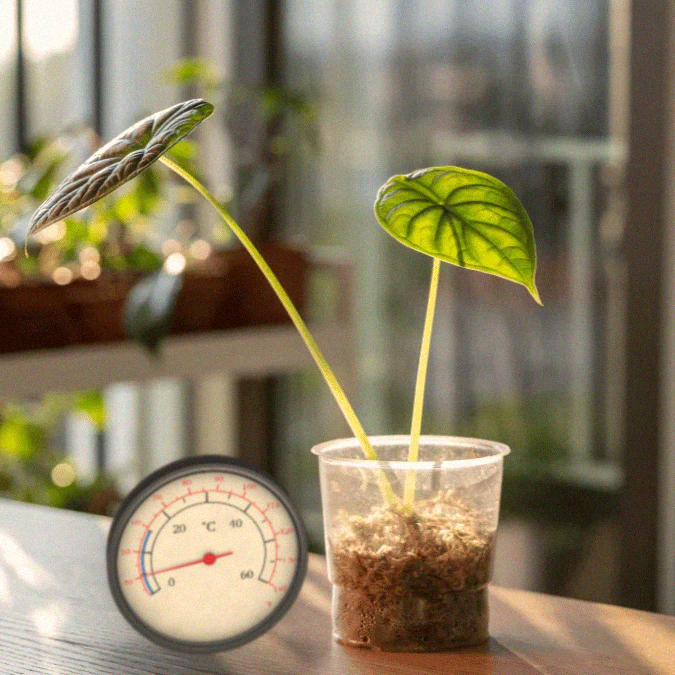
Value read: 5 °C
